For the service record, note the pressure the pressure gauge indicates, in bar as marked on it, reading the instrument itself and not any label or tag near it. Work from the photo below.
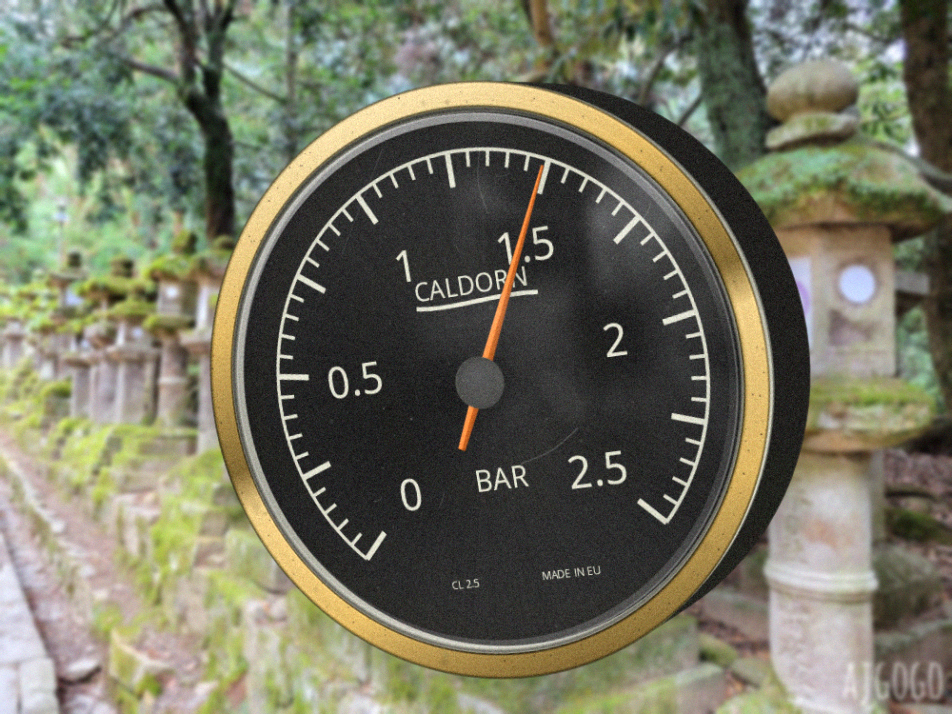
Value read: 1.5 bar
